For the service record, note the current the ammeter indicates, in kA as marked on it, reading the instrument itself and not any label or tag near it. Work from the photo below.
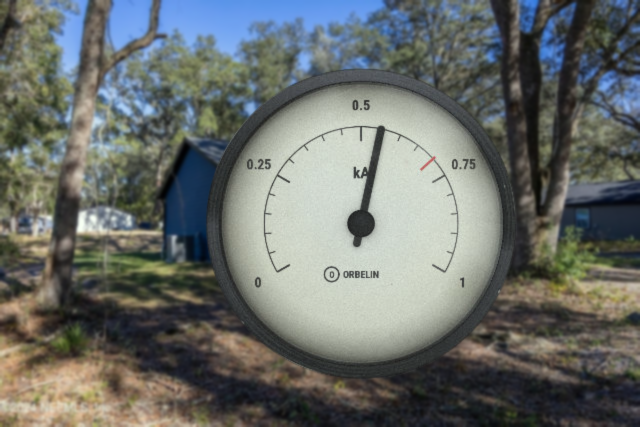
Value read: 0.55 kA
